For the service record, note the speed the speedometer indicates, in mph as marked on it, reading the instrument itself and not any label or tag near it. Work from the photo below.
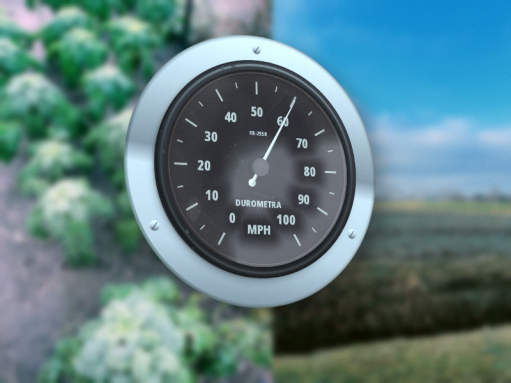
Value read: 60 mph
